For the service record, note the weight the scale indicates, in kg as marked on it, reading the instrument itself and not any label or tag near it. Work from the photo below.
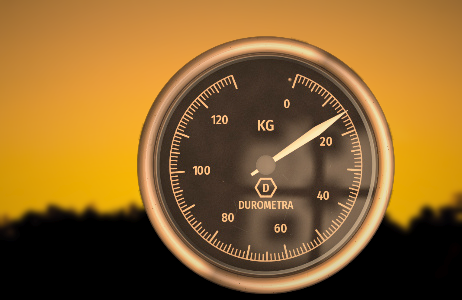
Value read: 15 kg
